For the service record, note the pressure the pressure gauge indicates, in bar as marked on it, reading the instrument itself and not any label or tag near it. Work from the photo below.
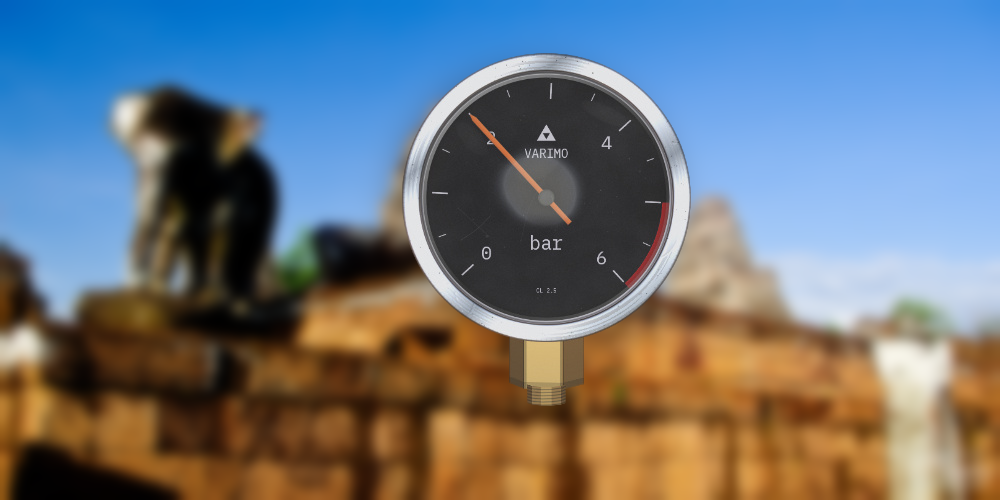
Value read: 2 bar
